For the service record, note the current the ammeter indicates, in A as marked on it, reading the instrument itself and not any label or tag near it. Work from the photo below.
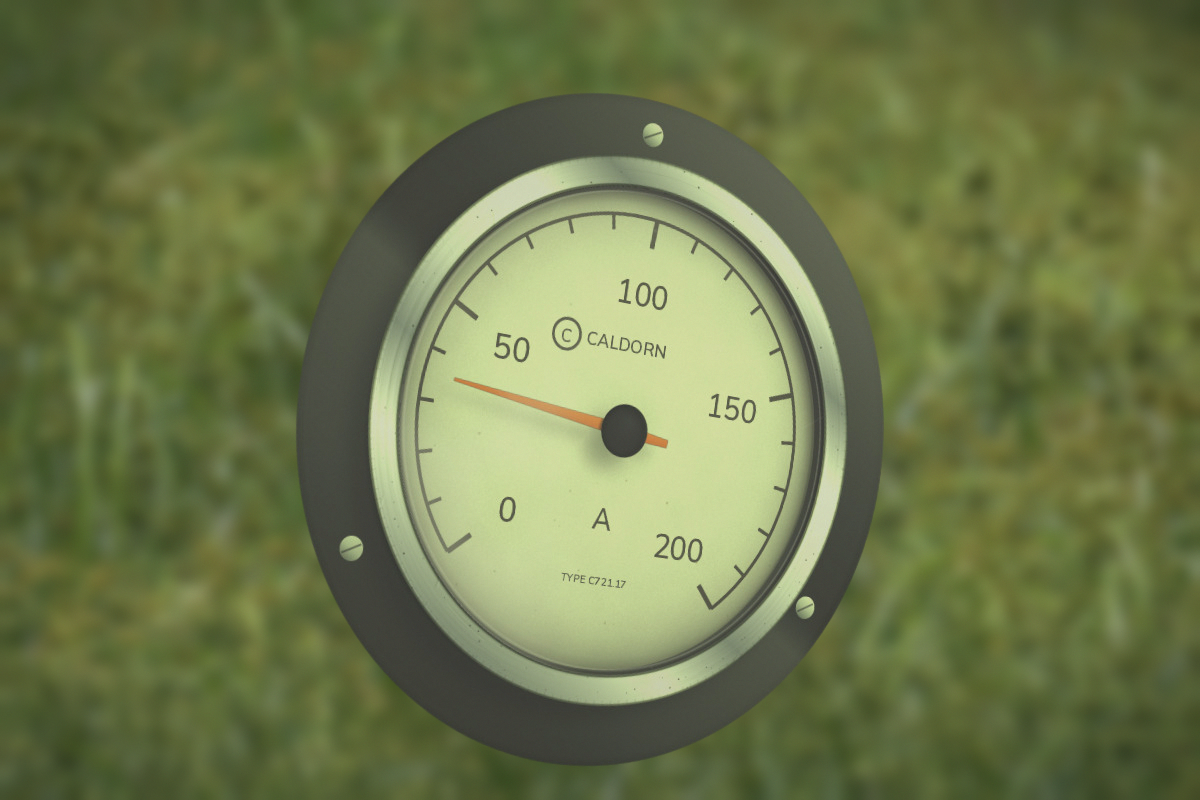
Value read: 35 A
